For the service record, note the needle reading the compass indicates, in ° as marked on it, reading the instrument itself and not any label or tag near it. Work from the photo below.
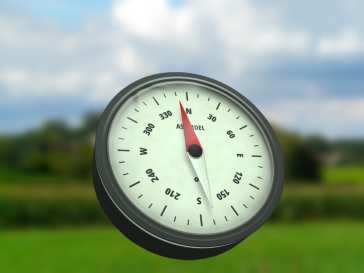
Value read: 350 °
